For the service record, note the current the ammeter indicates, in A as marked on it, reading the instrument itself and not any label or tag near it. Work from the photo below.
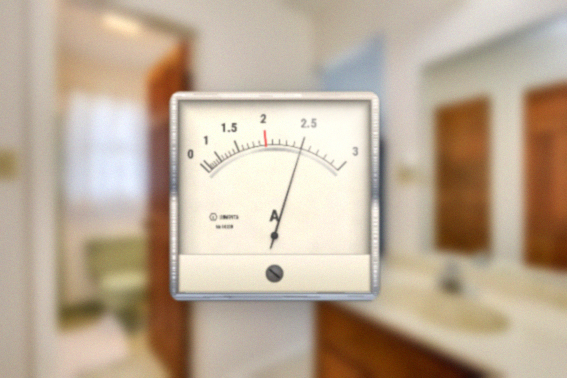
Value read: 2.5 A
